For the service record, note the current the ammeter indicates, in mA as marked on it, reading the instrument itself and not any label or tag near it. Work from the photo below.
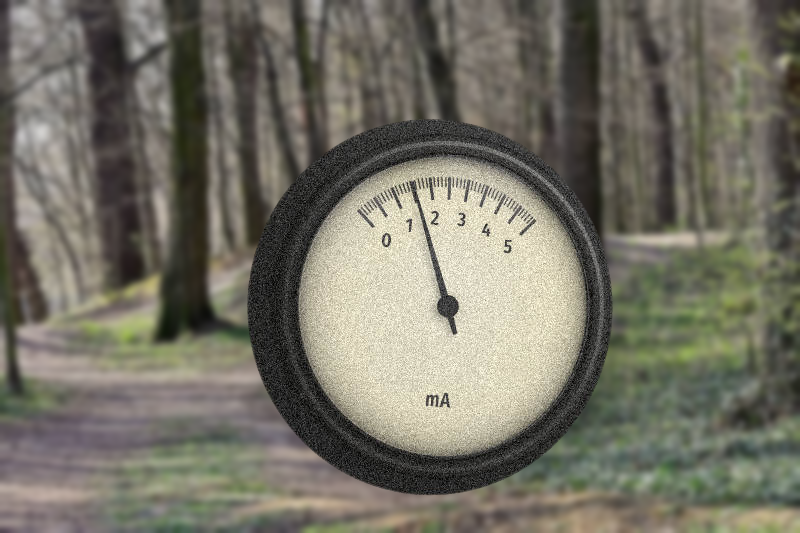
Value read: 1.5 mA
